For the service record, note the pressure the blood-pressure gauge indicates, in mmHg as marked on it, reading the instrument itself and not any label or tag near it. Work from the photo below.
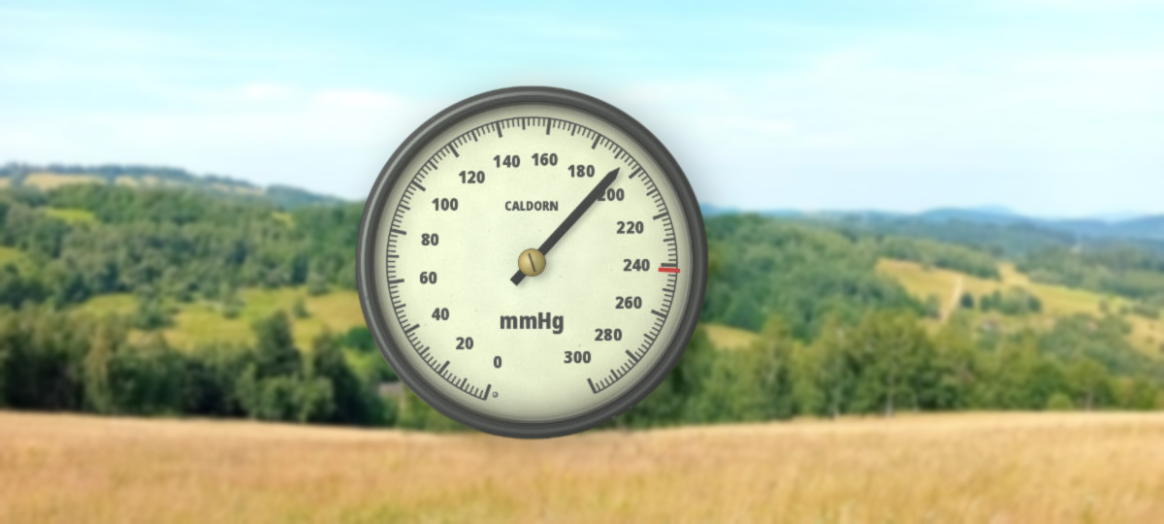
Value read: 194 mmHg
